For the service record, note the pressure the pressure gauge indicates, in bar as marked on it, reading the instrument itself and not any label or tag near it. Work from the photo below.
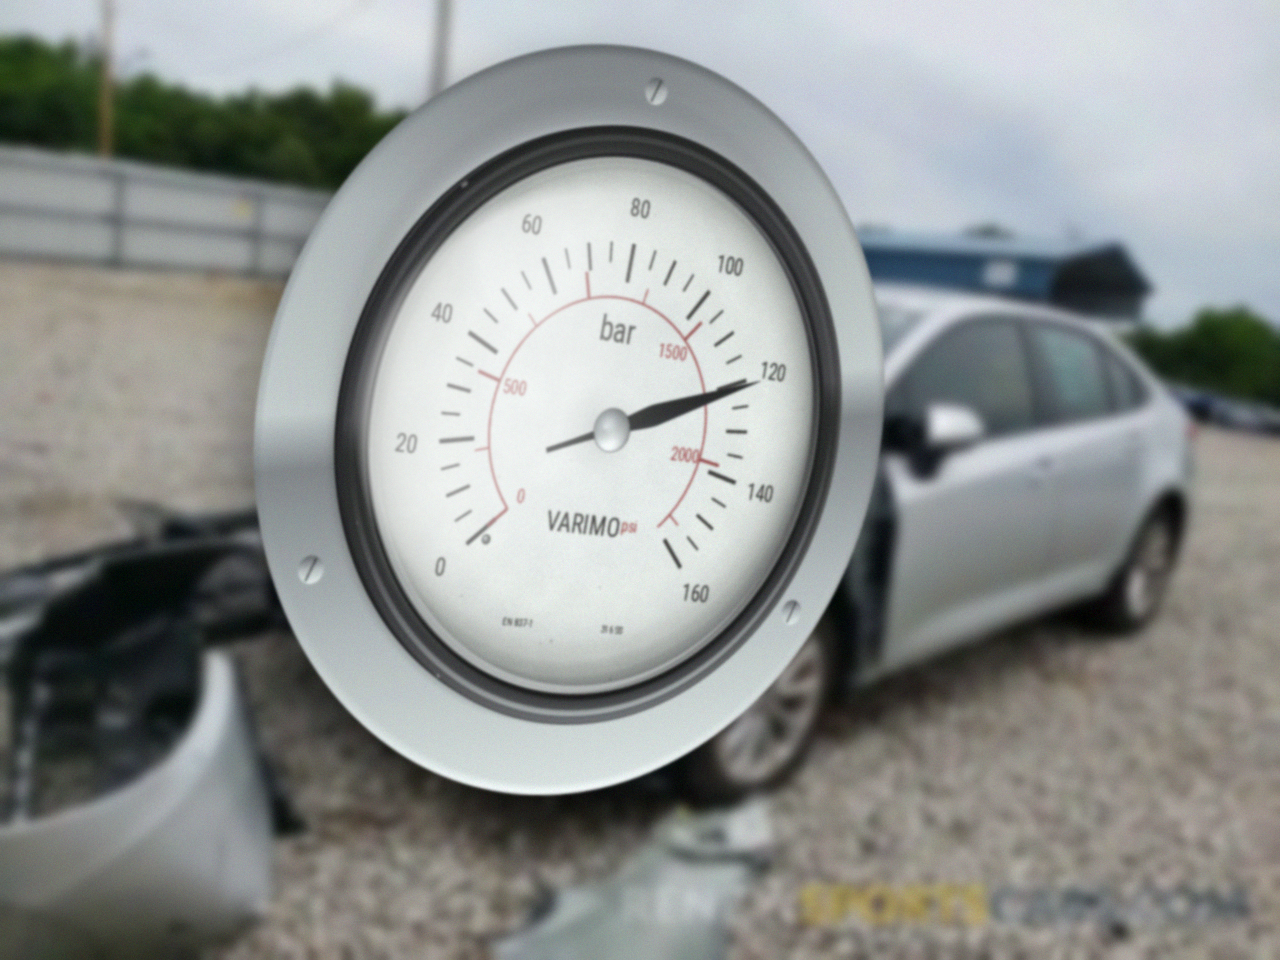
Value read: 120 bar
